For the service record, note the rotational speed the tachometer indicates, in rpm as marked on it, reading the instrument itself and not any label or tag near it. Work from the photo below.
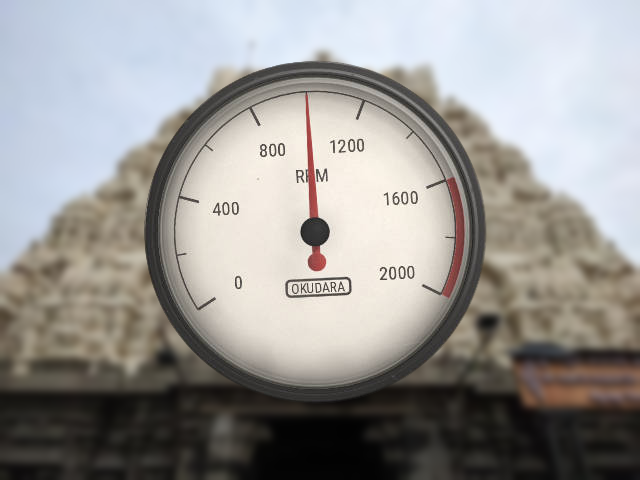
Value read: 1000 rpm
